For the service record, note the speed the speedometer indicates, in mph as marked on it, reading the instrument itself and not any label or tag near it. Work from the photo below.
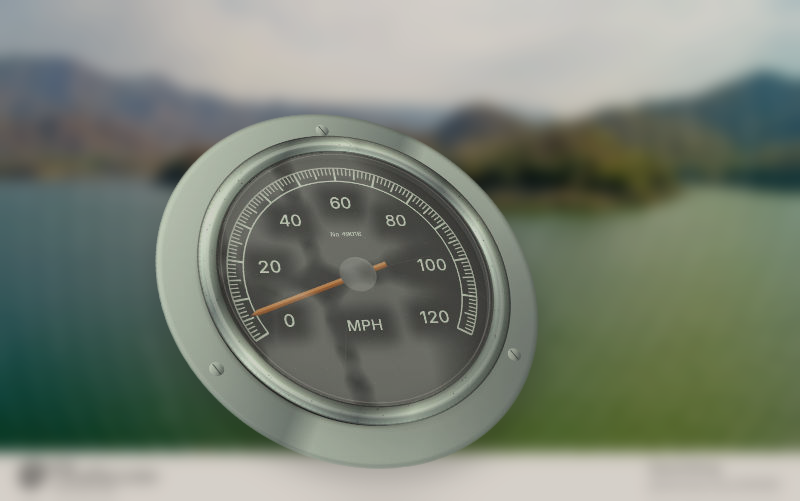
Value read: 5 mph
